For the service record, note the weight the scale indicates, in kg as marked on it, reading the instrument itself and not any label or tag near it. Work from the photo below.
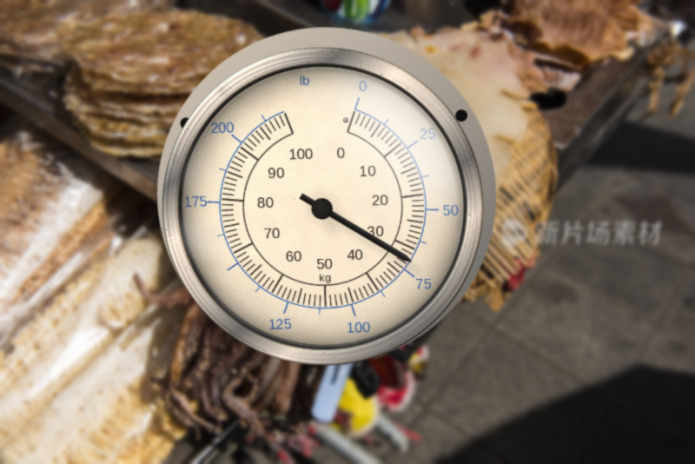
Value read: 32 kg
